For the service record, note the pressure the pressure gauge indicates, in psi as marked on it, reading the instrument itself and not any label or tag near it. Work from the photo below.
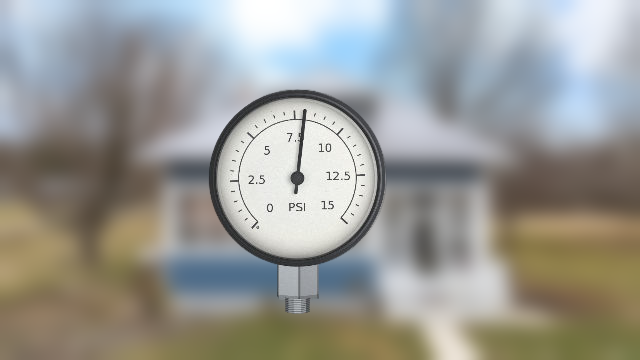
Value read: 8 psi
